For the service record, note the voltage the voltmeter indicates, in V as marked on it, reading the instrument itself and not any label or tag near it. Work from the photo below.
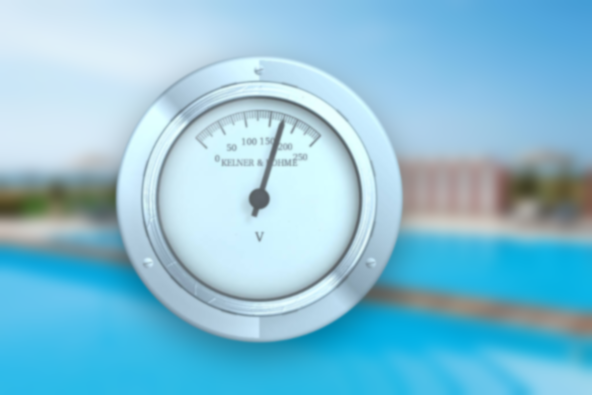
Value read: 175 V
